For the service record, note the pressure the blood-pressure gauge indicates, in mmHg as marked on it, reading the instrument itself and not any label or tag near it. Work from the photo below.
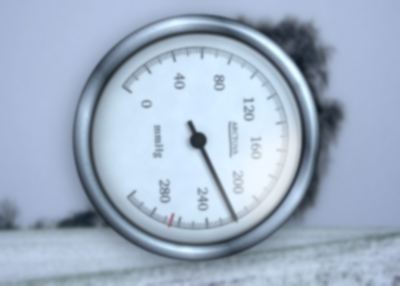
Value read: 220 mmHg
